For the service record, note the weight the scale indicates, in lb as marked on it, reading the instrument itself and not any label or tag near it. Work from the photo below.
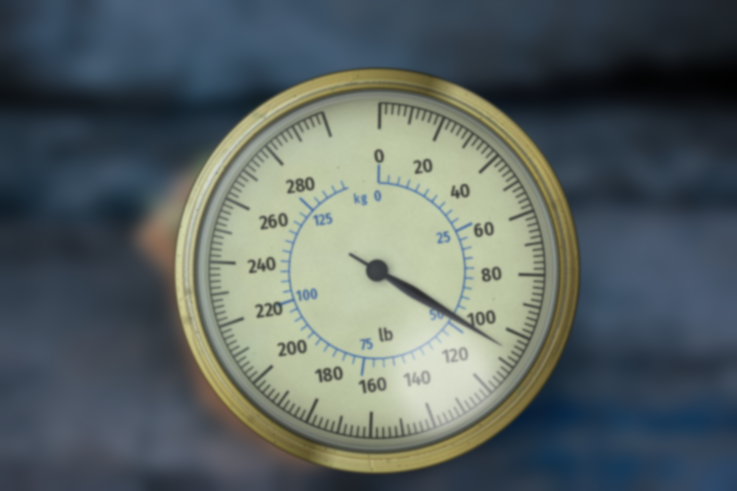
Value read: 106 lb
